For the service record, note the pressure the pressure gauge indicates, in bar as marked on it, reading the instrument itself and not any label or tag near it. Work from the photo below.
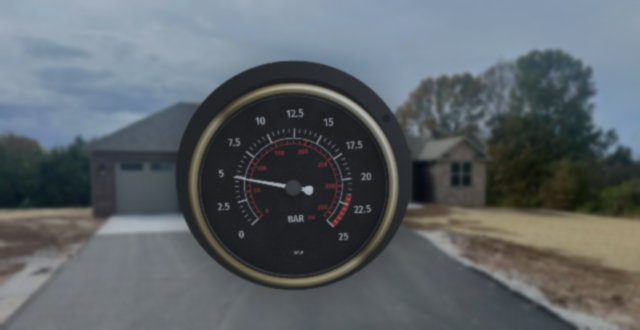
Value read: 5 bar
